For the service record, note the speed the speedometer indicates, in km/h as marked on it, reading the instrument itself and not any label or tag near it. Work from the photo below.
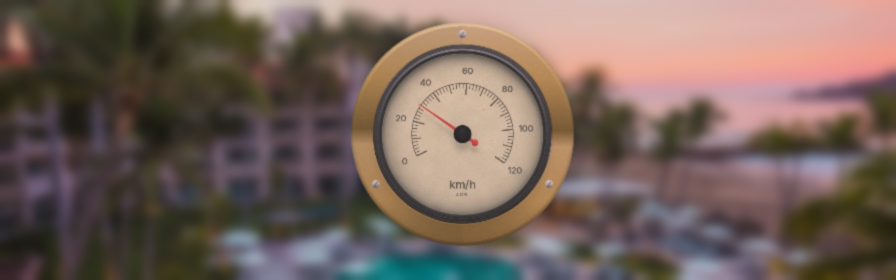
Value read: 30 km/h
